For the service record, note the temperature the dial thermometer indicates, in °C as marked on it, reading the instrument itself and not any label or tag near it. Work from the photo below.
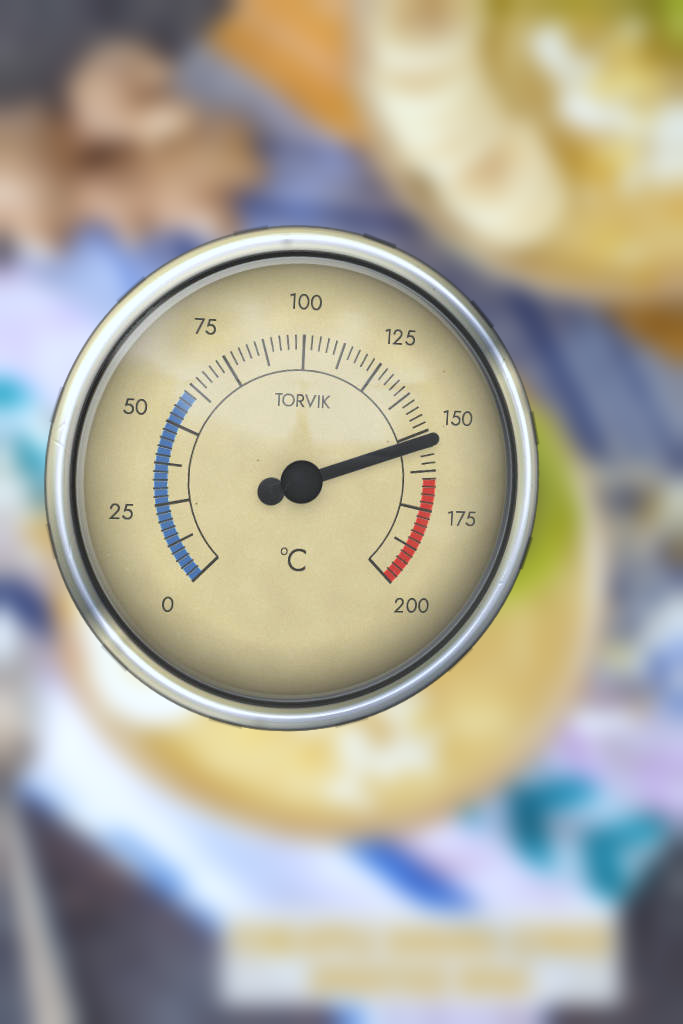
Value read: 152.5 °C
